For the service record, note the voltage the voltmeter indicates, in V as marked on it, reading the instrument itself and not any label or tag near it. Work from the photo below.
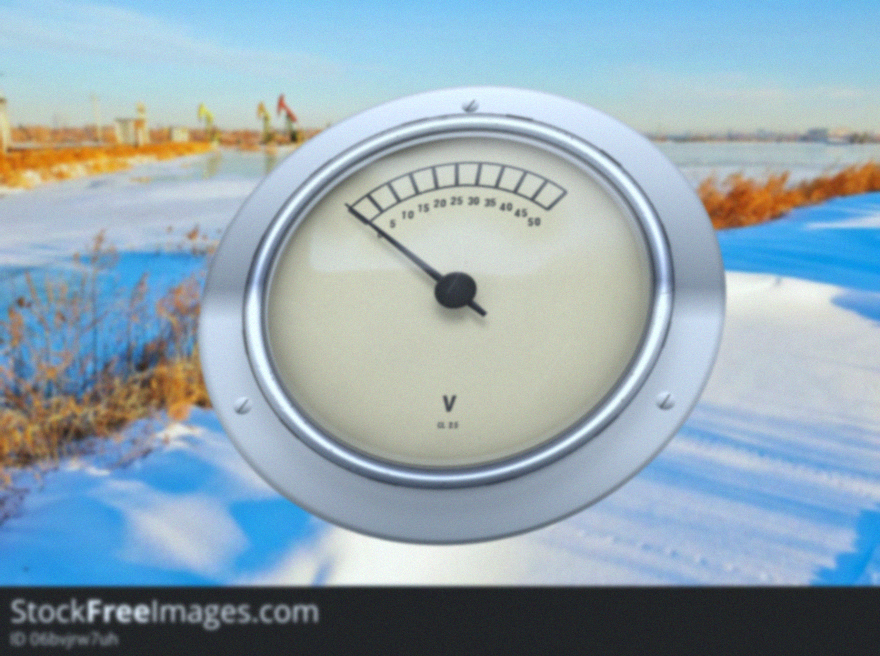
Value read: 0 V
